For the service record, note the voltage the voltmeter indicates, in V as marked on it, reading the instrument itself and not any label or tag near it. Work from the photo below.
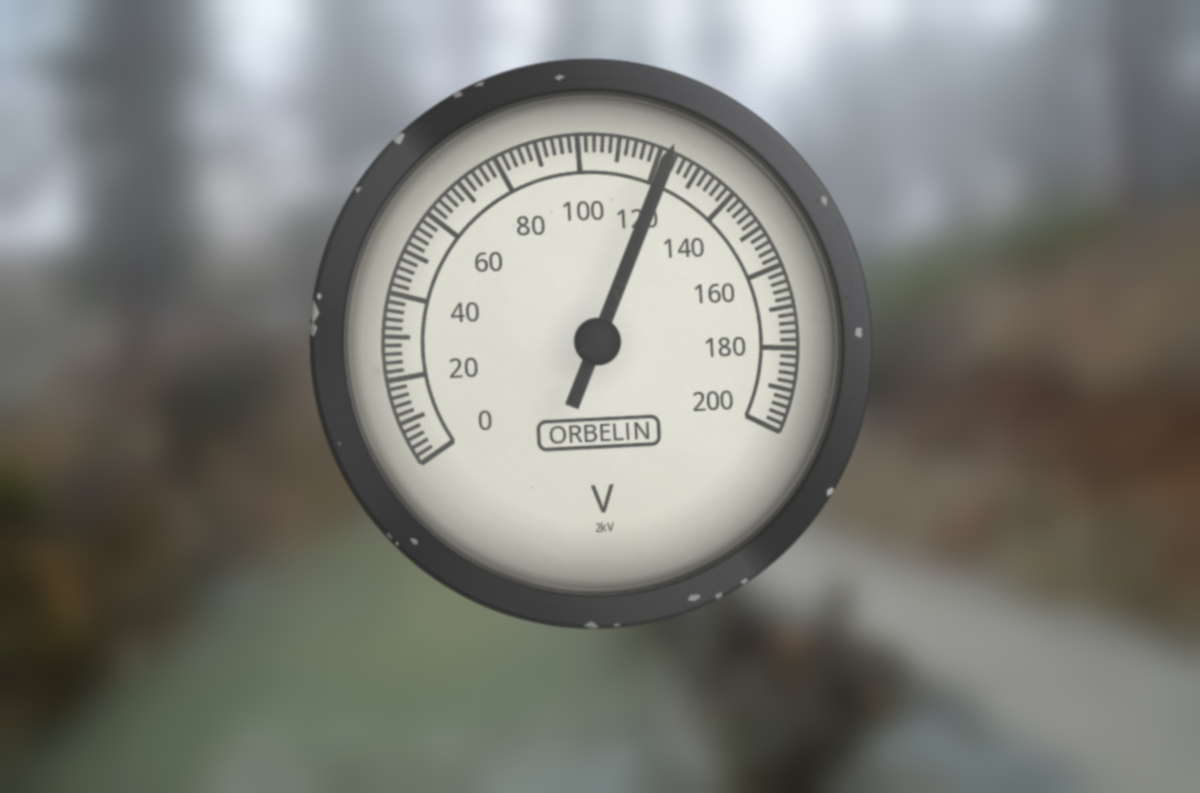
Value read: 122 V
